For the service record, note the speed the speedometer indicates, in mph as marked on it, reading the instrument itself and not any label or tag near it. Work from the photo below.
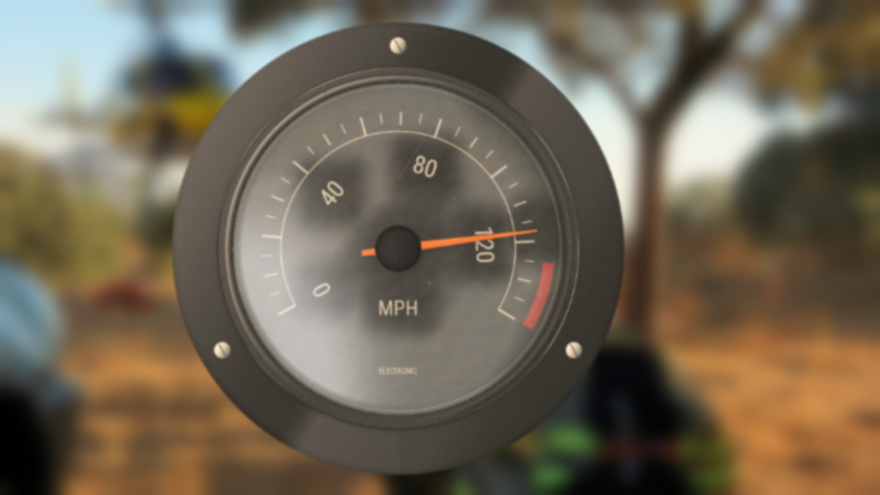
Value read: 117.5 mph
